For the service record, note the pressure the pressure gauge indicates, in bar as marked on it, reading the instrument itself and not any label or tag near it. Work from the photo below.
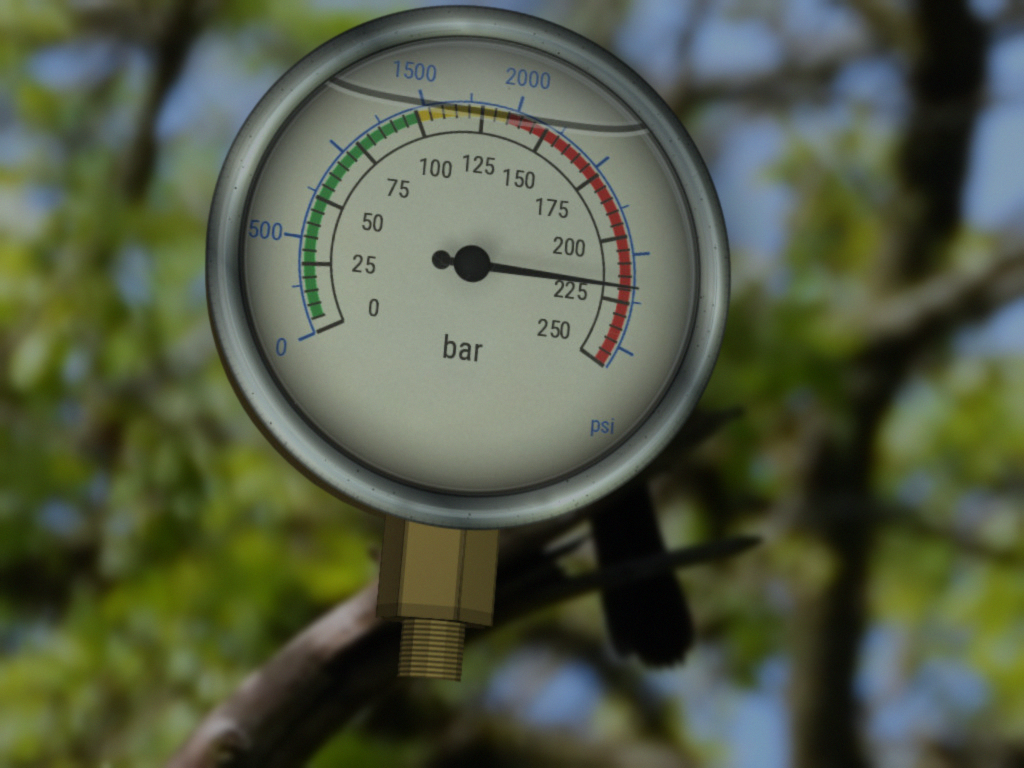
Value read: 220 bar
